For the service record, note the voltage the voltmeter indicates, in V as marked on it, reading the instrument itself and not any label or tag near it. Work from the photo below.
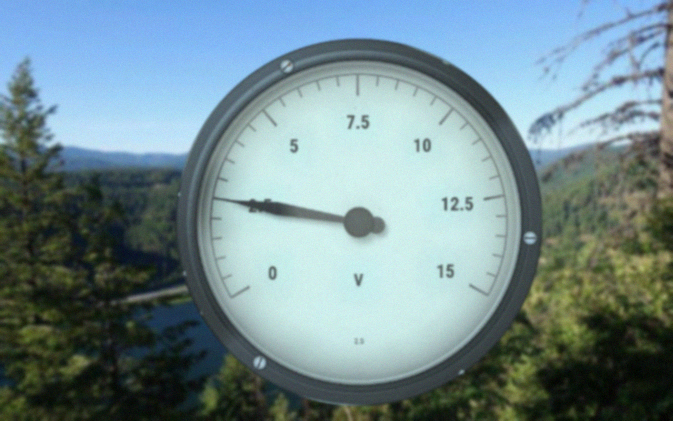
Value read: 2.5 V
